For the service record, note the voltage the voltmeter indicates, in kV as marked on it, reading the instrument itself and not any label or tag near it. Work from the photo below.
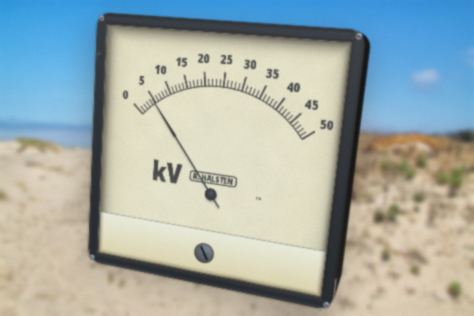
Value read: 5 kV
